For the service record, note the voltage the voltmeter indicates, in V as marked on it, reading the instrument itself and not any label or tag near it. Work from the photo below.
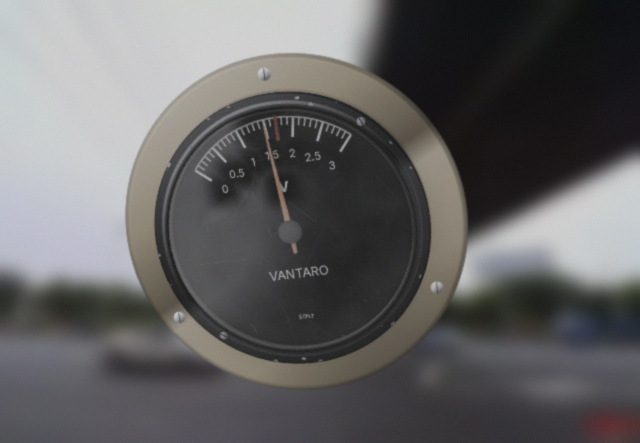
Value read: 1.5 V
